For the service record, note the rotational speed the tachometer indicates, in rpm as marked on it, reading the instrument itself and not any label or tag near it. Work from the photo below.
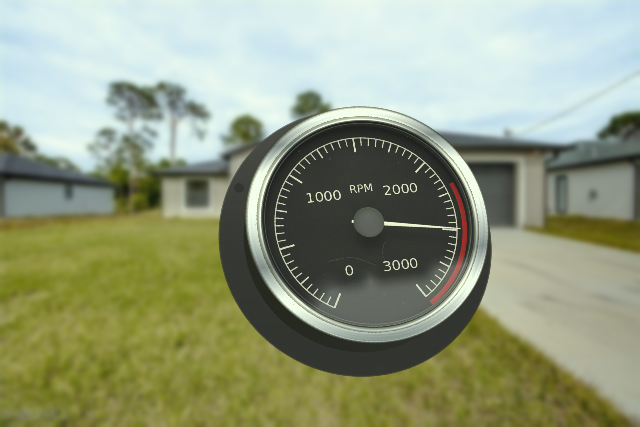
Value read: 2500 rpm
